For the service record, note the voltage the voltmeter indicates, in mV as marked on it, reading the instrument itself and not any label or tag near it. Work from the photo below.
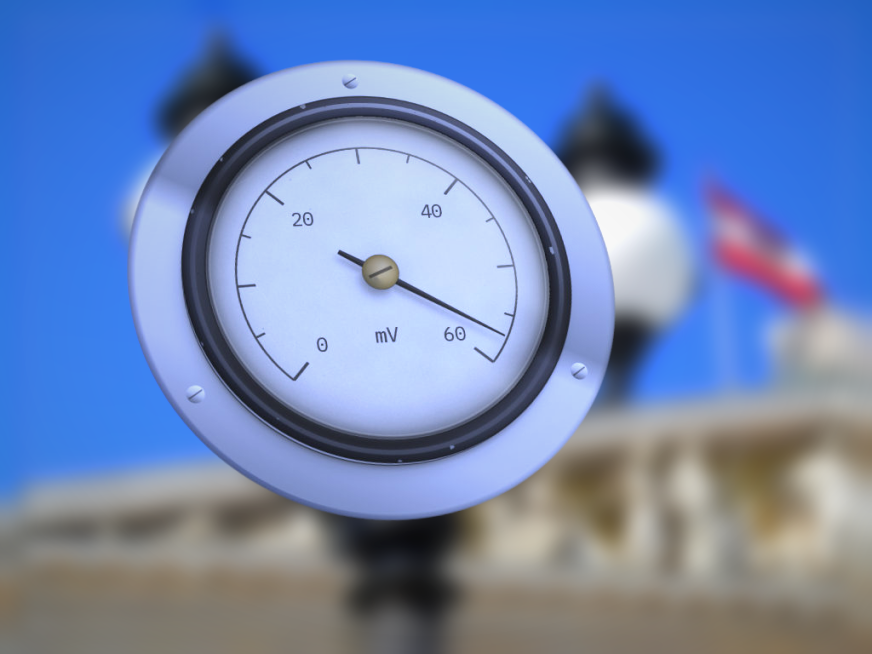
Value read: 57.5 mV
